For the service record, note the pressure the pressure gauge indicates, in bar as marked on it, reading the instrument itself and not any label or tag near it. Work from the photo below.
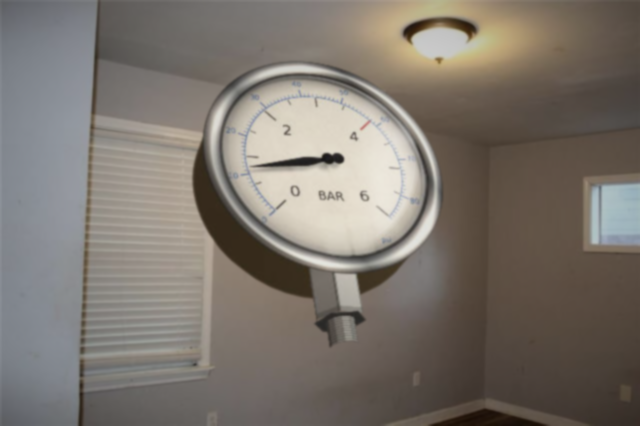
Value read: 0.75 bar
